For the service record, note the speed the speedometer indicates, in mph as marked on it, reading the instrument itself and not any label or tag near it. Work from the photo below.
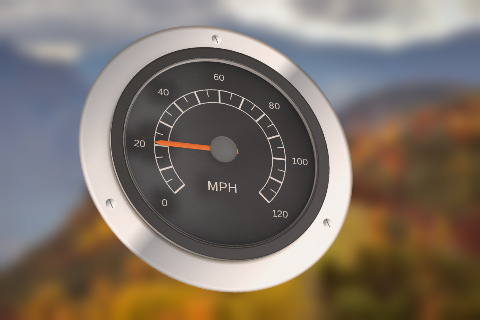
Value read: 20 mph
